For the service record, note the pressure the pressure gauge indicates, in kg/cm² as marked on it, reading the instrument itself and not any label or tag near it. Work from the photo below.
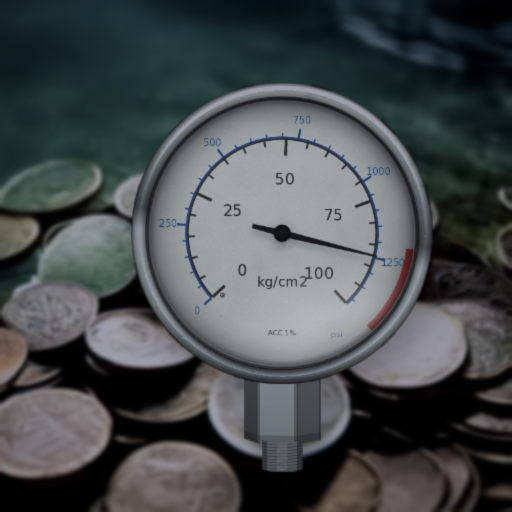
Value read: 87.5 kg/cm²
